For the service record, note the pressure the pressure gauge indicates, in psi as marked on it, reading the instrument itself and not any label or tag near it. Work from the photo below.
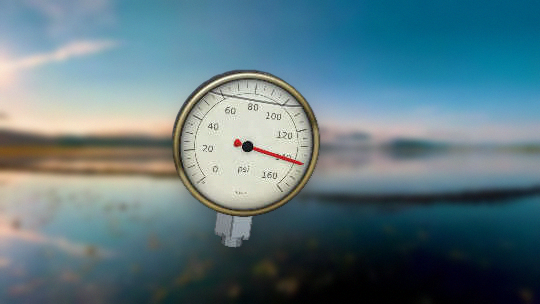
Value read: 140 psi
